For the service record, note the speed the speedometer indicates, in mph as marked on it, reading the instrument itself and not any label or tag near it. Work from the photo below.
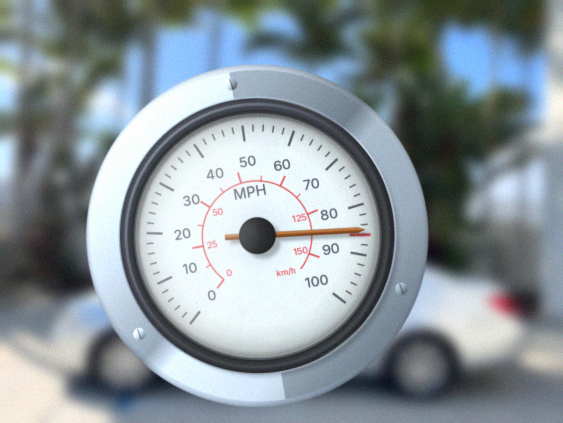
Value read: 85 mph
